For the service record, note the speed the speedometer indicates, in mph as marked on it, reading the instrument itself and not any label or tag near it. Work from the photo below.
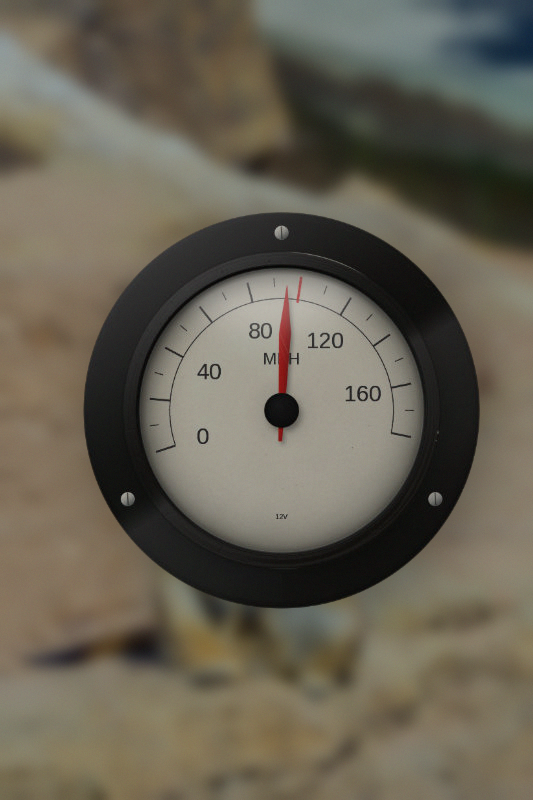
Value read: 95 mph
